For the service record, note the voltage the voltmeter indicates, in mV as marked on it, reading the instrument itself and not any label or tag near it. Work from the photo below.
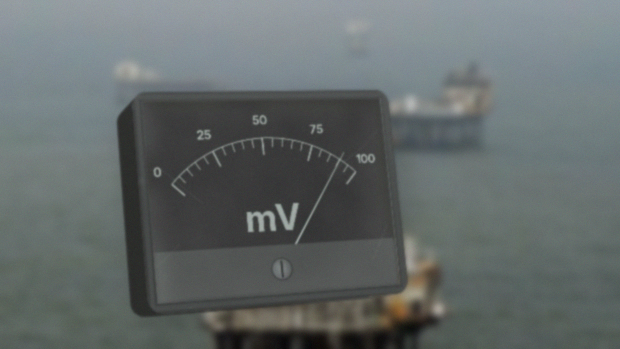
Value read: 90 mV
